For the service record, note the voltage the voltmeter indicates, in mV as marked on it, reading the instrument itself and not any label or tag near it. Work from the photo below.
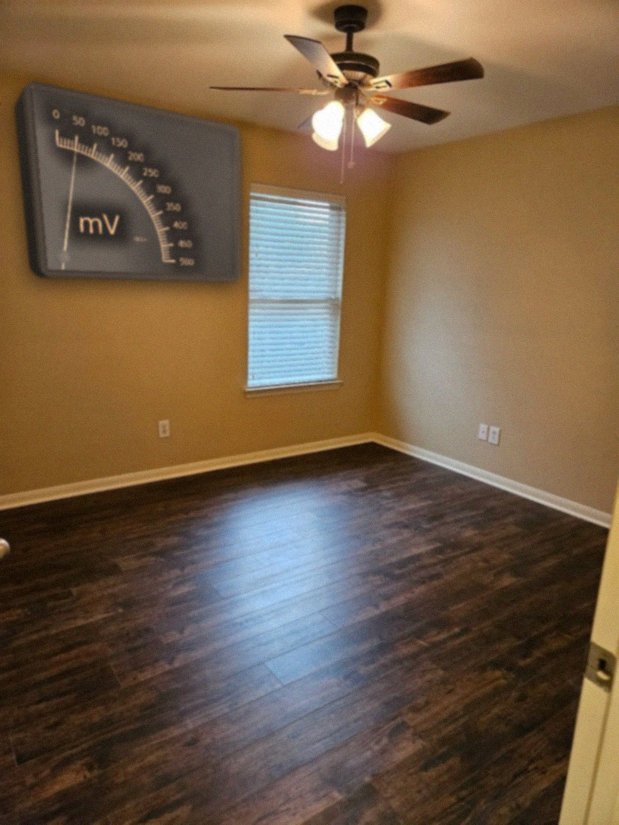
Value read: 50 mV
